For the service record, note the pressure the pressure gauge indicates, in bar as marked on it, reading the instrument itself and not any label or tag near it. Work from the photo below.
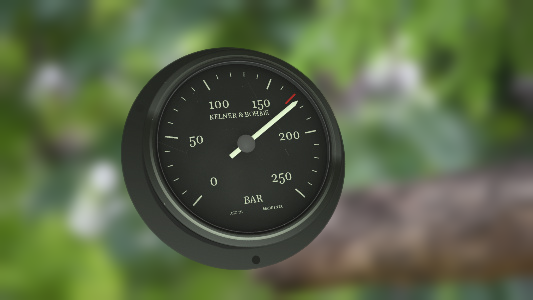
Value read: 175 bar
